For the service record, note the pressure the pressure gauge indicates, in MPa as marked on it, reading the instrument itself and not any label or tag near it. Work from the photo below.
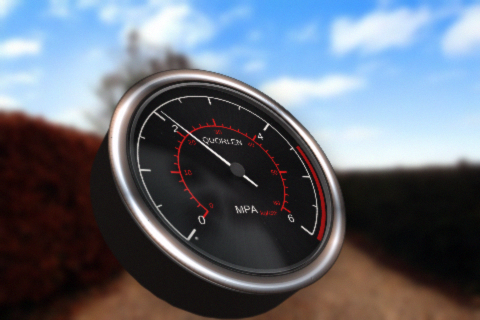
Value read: 2 MPa
